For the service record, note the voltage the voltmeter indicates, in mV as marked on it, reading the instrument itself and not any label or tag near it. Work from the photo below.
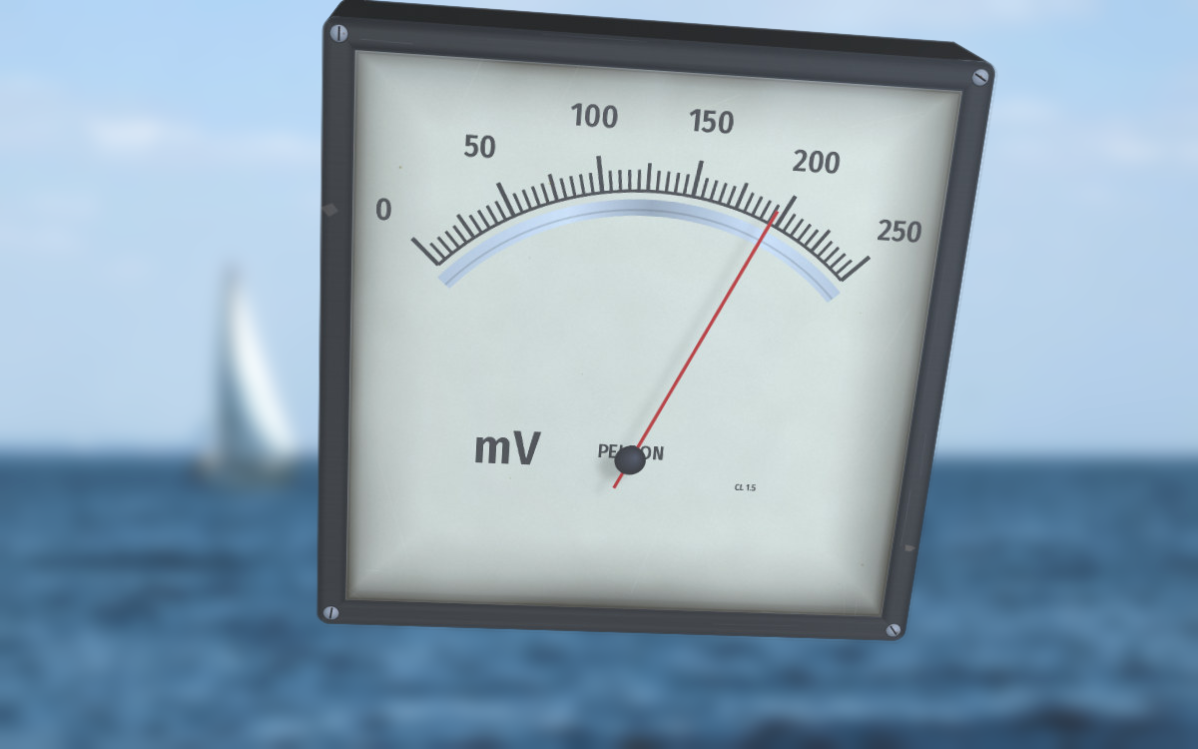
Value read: 195 mV
